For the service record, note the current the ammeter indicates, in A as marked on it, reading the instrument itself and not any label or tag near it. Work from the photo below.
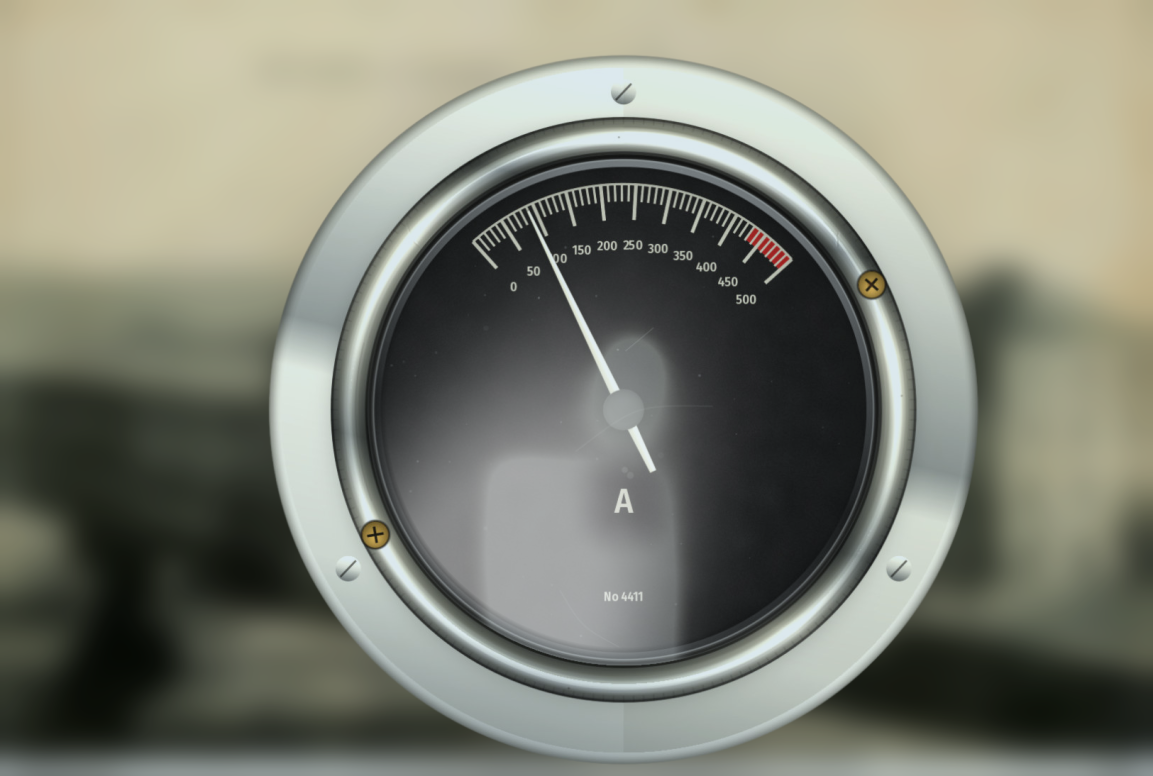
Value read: 90 A
